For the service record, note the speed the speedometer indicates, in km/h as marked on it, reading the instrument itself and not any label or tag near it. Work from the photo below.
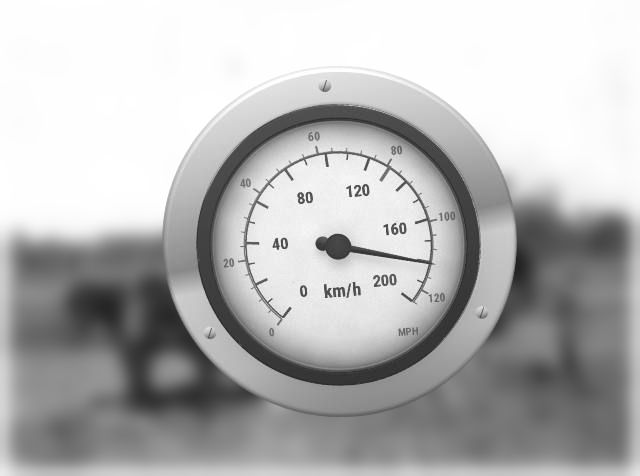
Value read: 180 km/h
